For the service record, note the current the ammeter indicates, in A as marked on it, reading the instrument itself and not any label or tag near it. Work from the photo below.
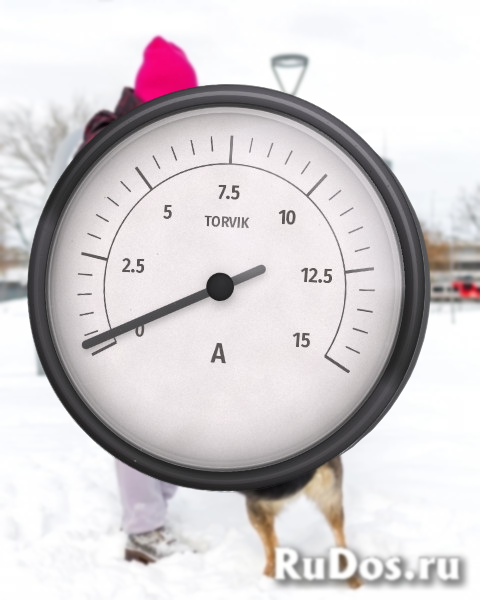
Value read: 0.25 A
